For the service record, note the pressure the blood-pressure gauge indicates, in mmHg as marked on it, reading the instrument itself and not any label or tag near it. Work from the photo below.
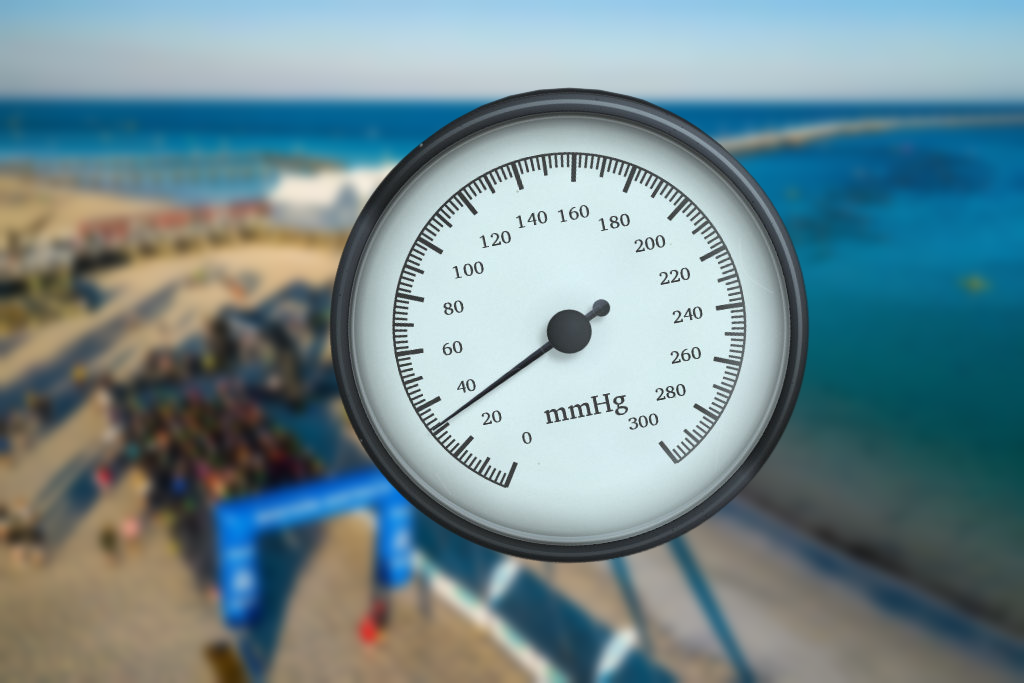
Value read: 32 mmHg
